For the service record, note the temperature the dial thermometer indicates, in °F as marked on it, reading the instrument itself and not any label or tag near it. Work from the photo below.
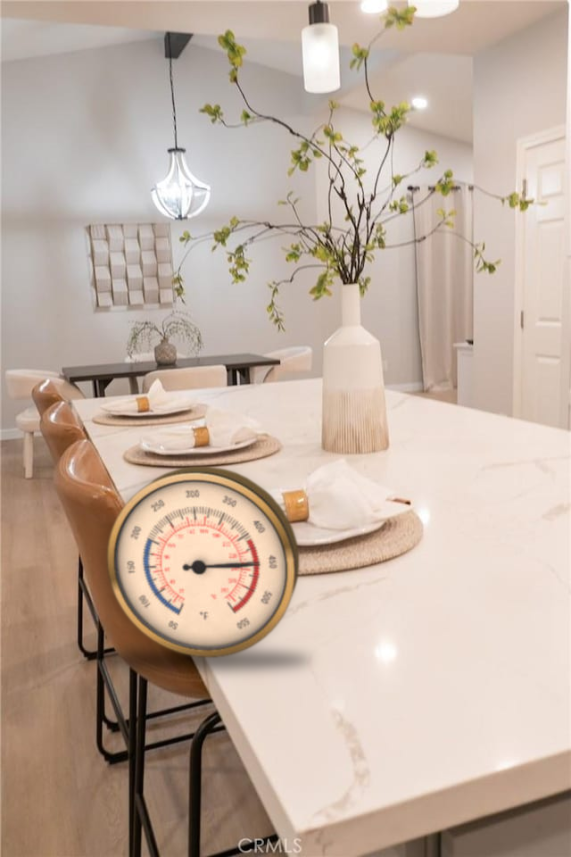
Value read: 450 °F
